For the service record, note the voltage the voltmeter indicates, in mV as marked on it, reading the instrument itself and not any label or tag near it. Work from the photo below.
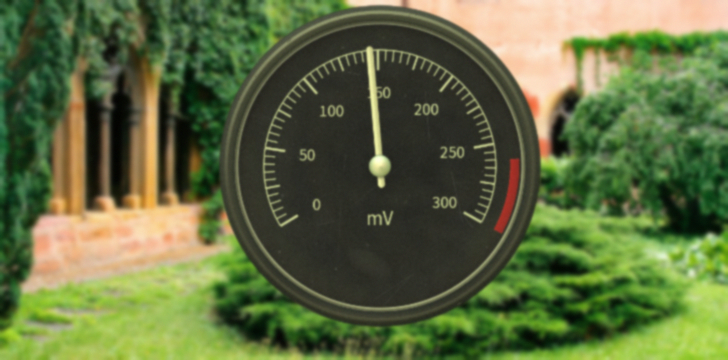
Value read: 145 mV
